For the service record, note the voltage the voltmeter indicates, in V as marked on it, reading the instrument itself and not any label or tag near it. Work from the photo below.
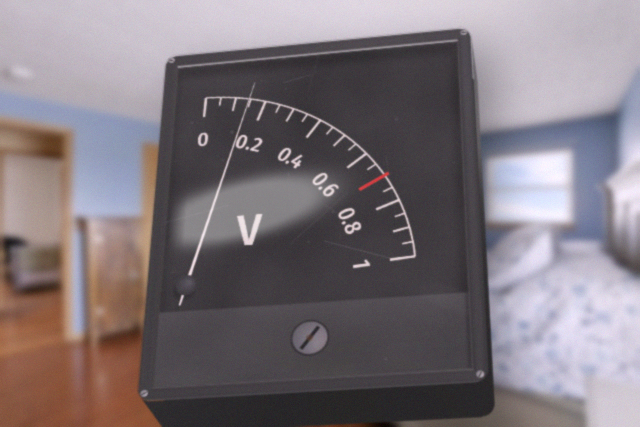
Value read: 0.15 V
